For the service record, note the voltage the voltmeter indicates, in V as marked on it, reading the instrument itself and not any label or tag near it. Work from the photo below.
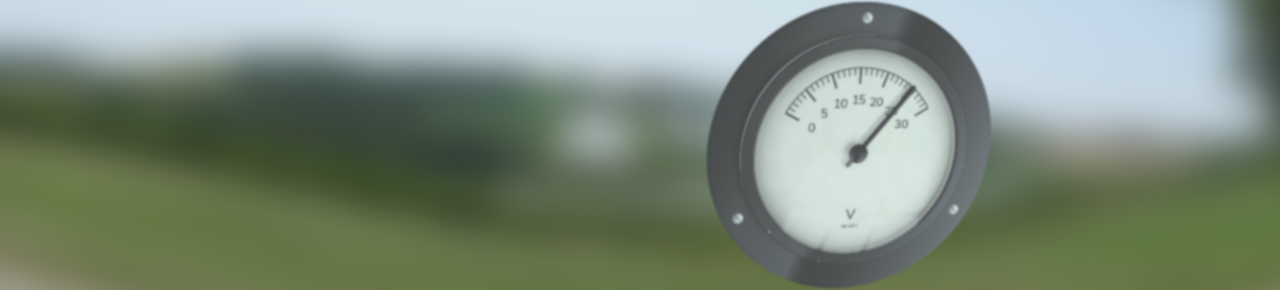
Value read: 25 V
